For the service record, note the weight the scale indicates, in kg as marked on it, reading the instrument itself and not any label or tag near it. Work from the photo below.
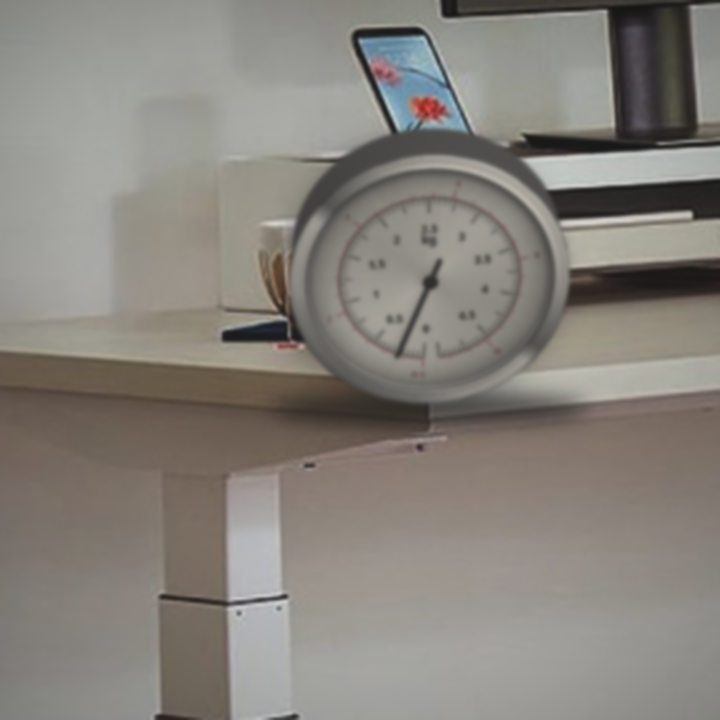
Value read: 0.25 kg
